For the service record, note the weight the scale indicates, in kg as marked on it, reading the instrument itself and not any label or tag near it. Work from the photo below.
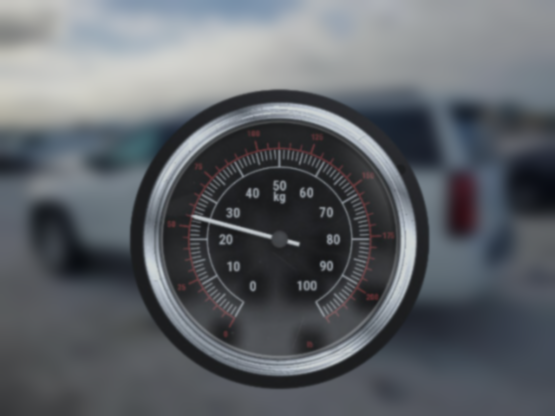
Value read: 25 kg
